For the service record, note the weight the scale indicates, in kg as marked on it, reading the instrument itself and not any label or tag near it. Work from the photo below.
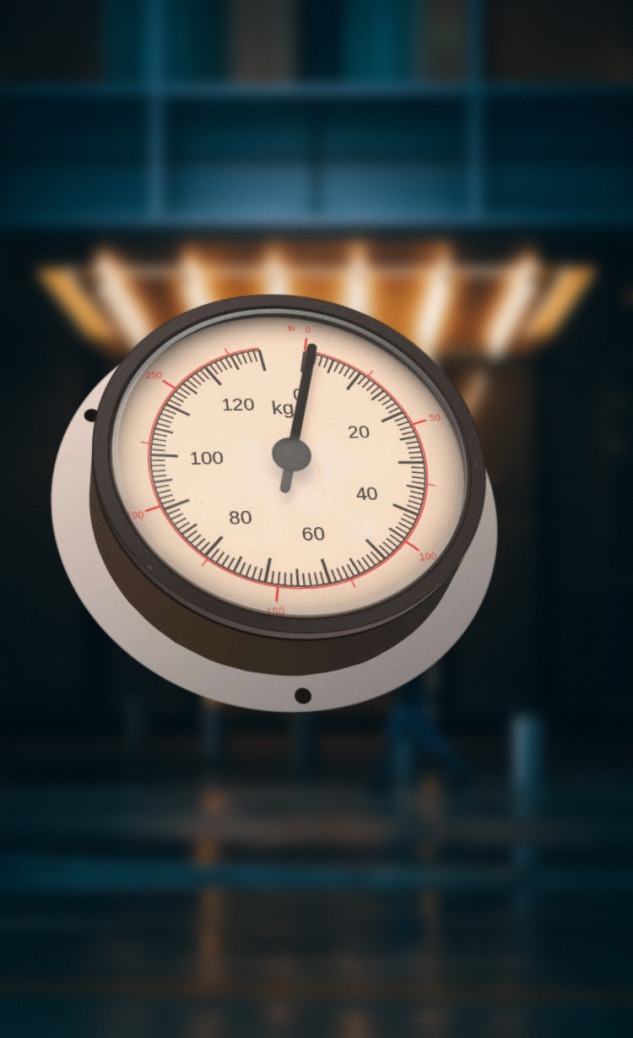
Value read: 1 kg
